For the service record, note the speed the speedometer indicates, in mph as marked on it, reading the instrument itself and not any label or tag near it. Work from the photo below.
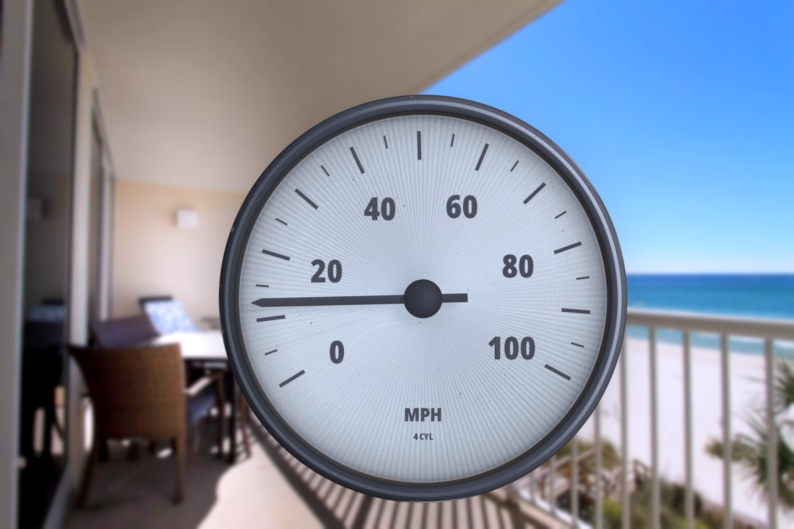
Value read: 12.5 mph
